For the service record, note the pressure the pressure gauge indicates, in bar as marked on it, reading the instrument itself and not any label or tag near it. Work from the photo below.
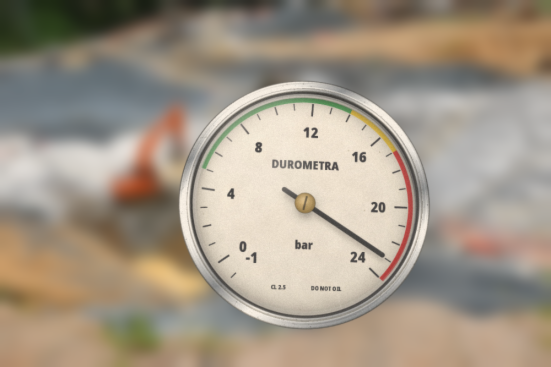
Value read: 23 bar
